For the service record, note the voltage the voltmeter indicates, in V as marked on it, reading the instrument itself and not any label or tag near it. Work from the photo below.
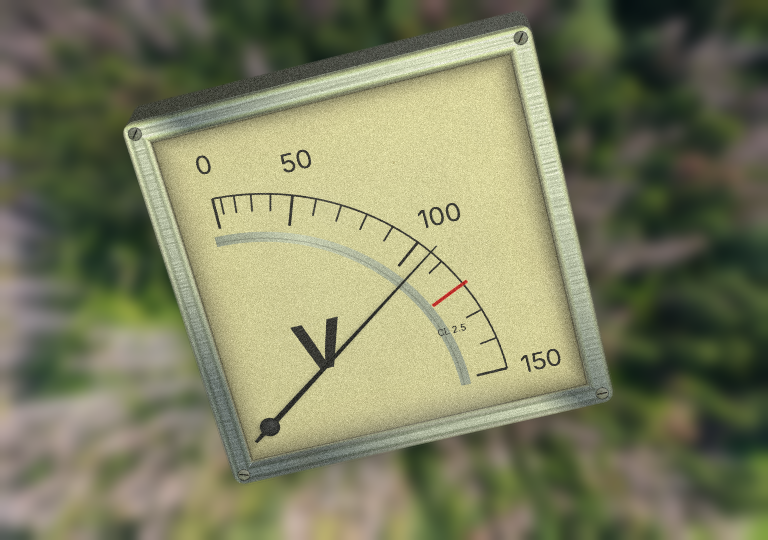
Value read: 105 V
